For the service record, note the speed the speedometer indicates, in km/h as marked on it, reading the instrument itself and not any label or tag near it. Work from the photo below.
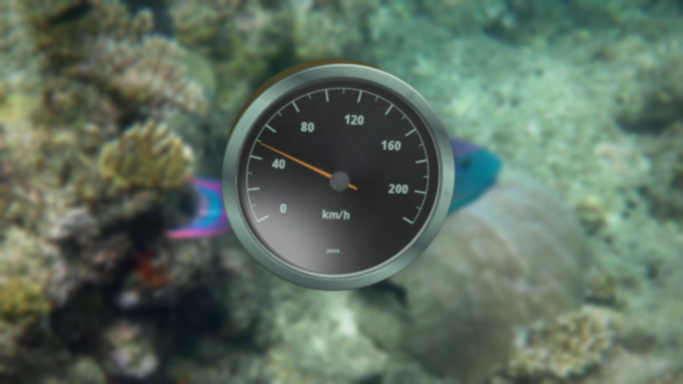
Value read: 50 km/h
